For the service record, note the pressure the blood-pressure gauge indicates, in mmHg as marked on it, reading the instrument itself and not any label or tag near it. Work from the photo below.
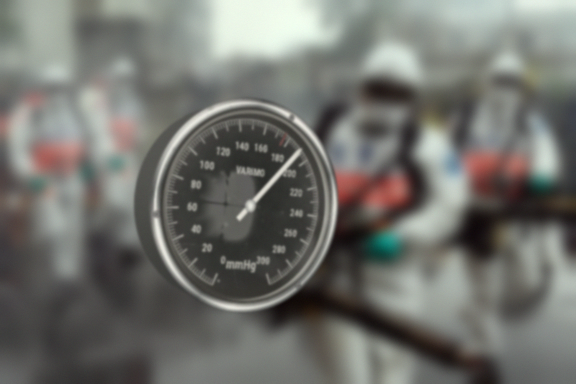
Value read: 190 mmHg
